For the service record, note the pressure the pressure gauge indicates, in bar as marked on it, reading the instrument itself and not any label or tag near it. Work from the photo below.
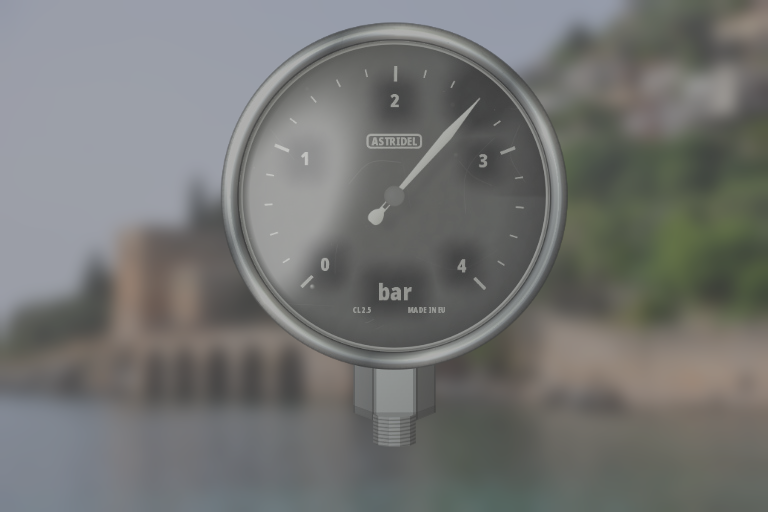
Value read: 2.6 bar
